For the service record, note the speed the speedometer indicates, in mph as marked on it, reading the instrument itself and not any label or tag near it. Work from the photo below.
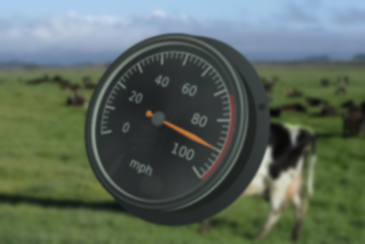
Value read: 90 mph
